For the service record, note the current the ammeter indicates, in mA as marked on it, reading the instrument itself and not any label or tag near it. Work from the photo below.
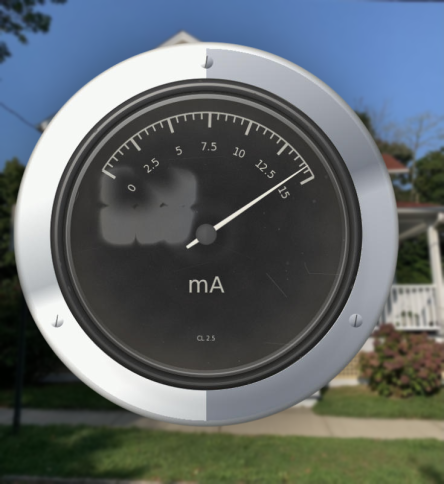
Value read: 14.25 mA
